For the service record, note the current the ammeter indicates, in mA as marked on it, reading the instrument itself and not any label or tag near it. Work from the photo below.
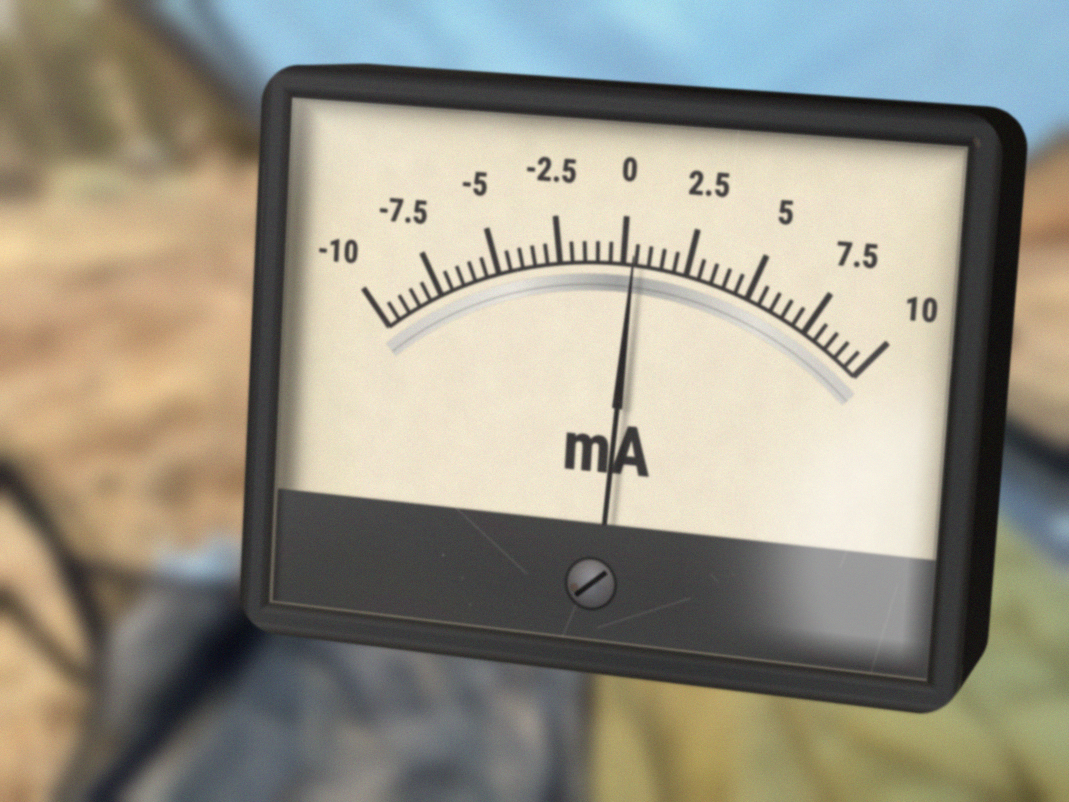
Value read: 0.5 mA
